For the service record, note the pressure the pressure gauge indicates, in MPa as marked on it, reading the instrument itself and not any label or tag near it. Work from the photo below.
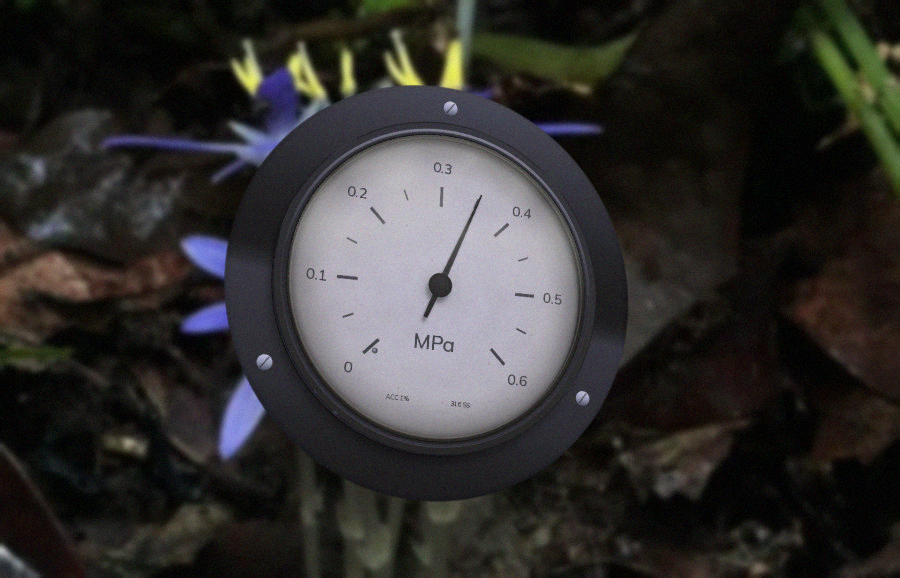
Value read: 0.35 MPa
